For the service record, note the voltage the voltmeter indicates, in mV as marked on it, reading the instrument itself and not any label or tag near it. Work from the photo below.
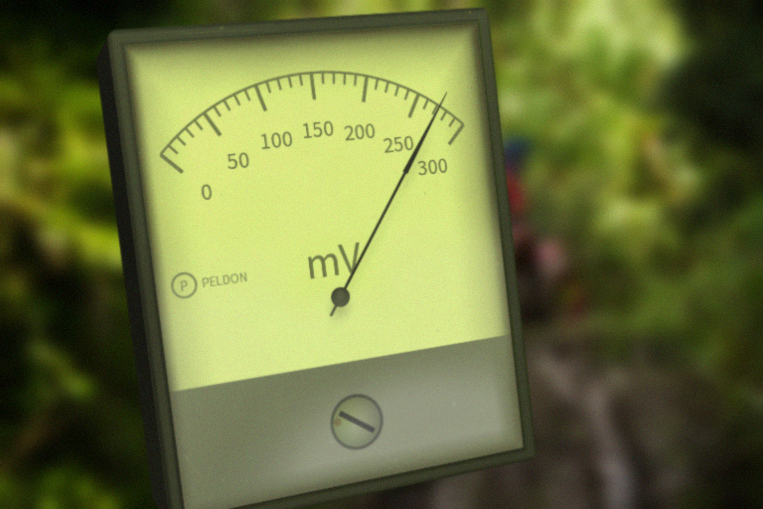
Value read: 270 mV
